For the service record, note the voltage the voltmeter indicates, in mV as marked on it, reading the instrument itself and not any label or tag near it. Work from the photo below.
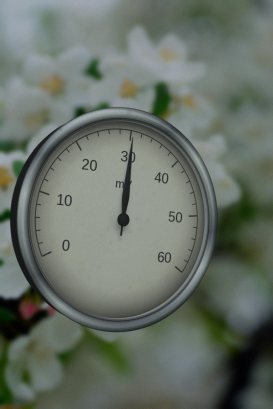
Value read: 30 mV
